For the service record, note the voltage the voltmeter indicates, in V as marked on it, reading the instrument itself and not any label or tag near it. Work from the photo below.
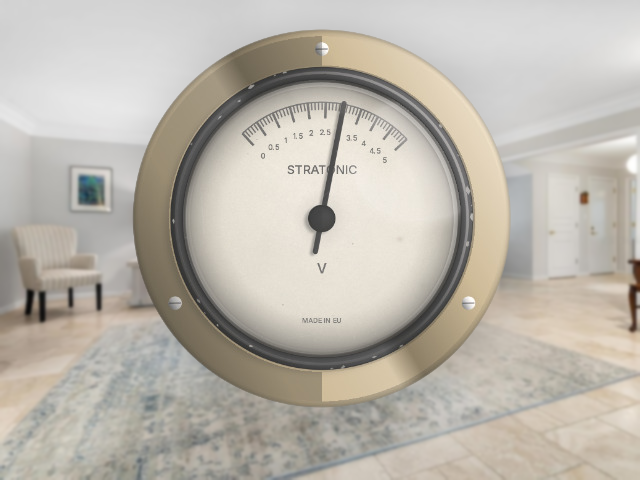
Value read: 3 V
